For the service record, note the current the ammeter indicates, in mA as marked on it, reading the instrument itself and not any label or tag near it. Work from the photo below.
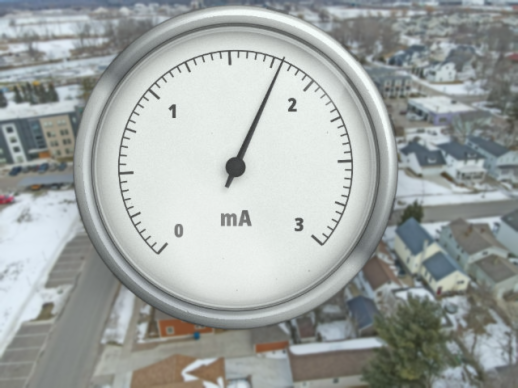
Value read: 1.8 mA
